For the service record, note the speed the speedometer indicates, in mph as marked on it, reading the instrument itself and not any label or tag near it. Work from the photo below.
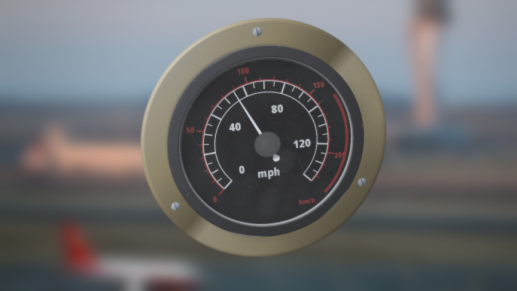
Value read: 55 mph
